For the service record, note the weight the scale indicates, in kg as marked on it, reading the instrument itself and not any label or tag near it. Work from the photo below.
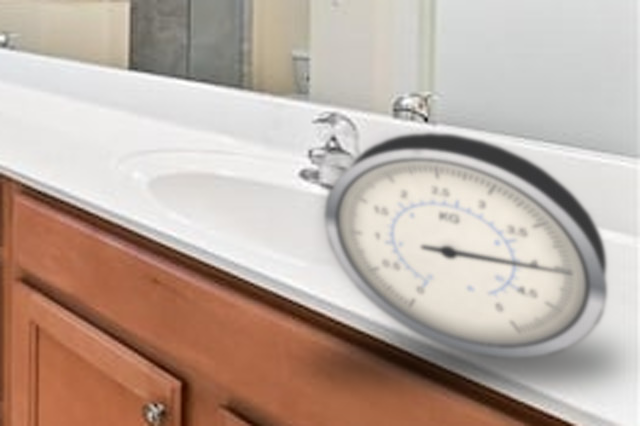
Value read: 4 kg
